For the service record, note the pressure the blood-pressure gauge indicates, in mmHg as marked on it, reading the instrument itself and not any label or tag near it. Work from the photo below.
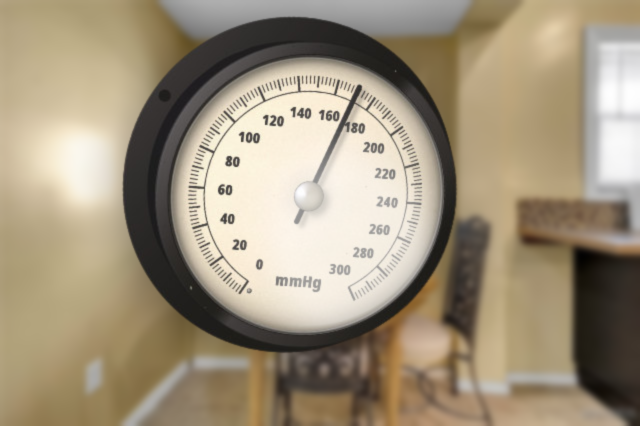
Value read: 170 mmHg
